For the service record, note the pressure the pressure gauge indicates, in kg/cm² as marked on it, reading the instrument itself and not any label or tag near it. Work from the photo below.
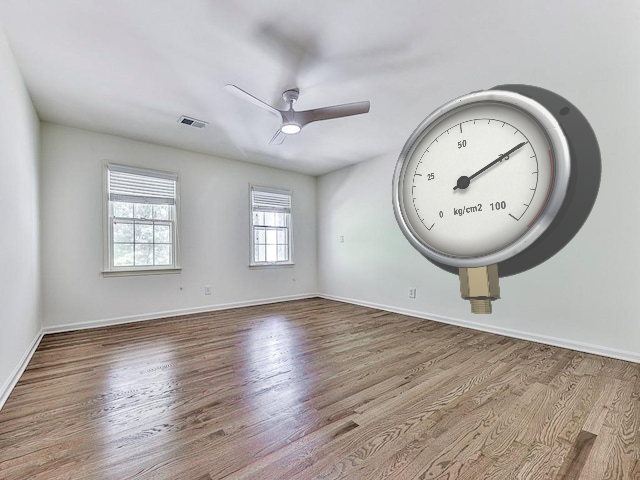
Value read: 75 kg/cm²
